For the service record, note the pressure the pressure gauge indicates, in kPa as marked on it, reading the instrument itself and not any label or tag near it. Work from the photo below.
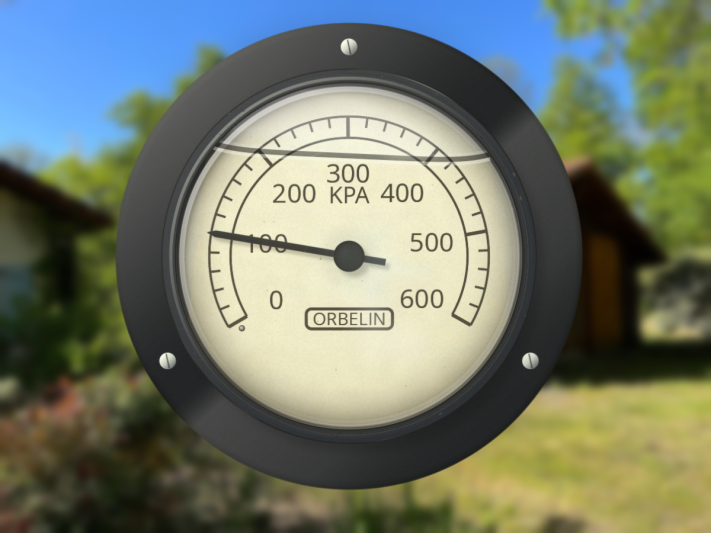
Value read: 100 kPa
